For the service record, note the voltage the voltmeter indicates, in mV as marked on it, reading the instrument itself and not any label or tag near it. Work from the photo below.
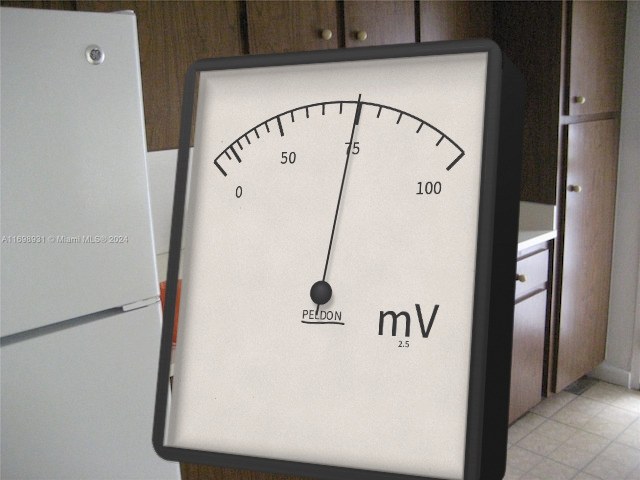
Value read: 75 mV
